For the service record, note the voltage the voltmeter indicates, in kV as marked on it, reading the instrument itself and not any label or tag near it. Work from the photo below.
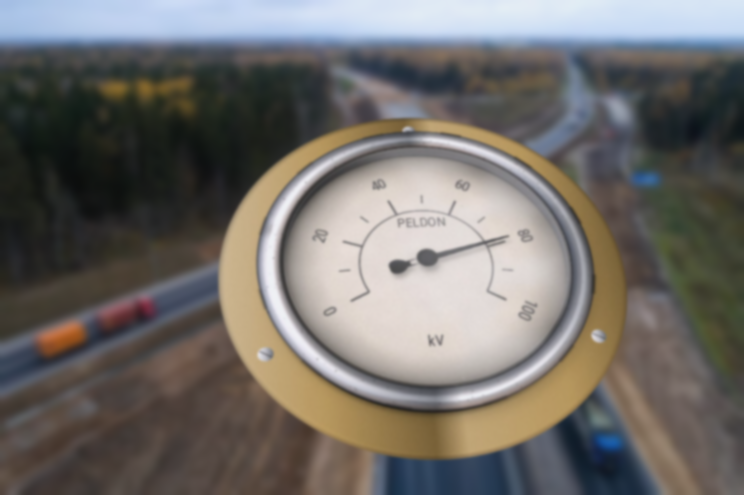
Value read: 80 kV
